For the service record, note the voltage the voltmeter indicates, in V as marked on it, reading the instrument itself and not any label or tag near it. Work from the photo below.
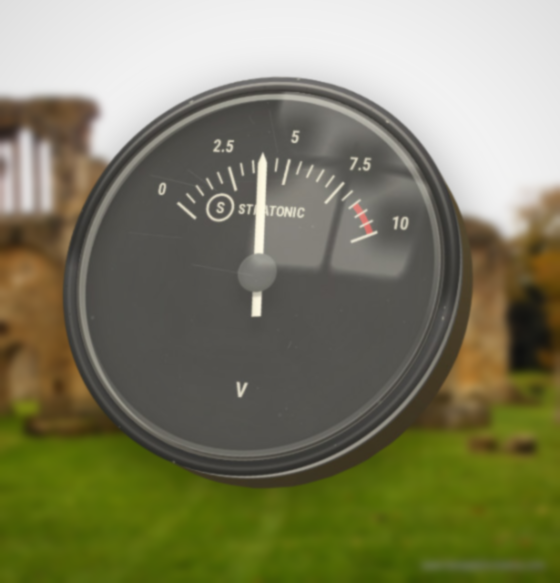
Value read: 4 V
